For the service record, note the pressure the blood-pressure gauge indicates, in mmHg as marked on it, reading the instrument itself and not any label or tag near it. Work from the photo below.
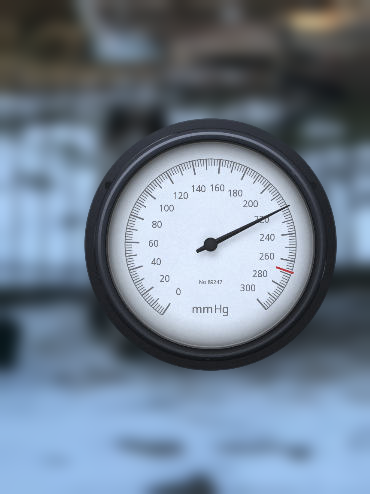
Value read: 220 mmHg
